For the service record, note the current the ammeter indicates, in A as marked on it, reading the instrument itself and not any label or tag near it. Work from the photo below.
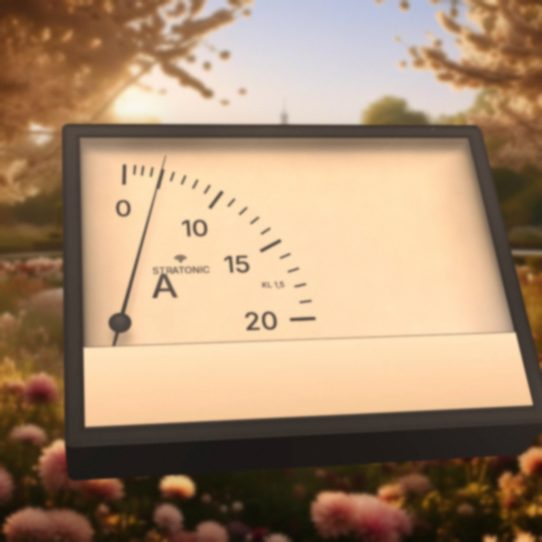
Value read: 5 A
